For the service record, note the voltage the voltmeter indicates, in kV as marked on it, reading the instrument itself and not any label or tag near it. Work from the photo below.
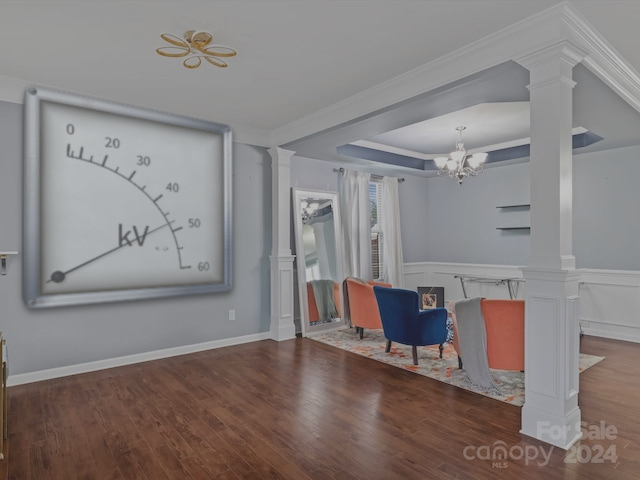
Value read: 47.5 kV
